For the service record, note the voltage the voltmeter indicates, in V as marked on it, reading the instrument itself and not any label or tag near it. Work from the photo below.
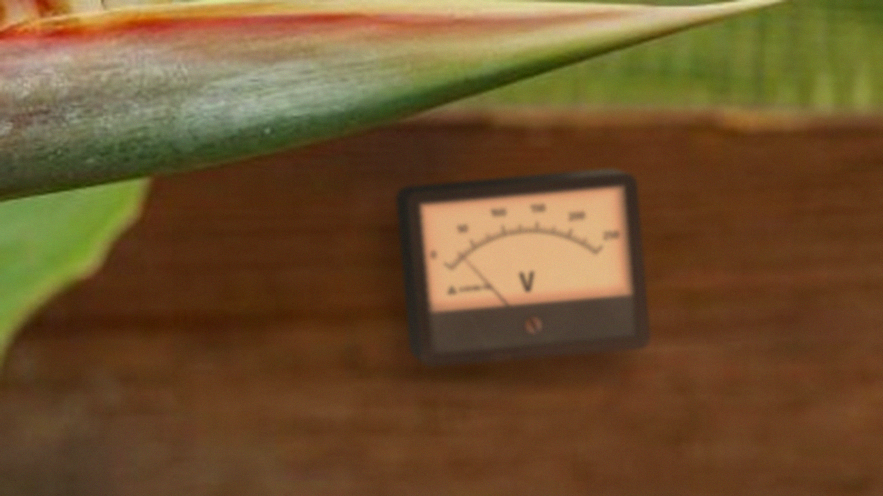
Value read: 25 V
